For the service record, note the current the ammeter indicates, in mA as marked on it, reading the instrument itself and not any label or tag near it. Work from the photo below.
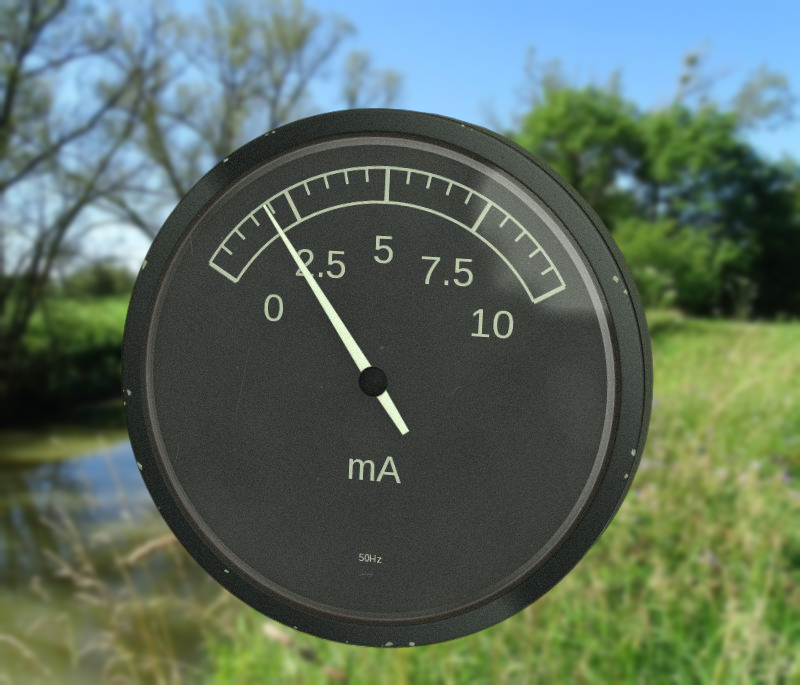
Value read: 2 mA
